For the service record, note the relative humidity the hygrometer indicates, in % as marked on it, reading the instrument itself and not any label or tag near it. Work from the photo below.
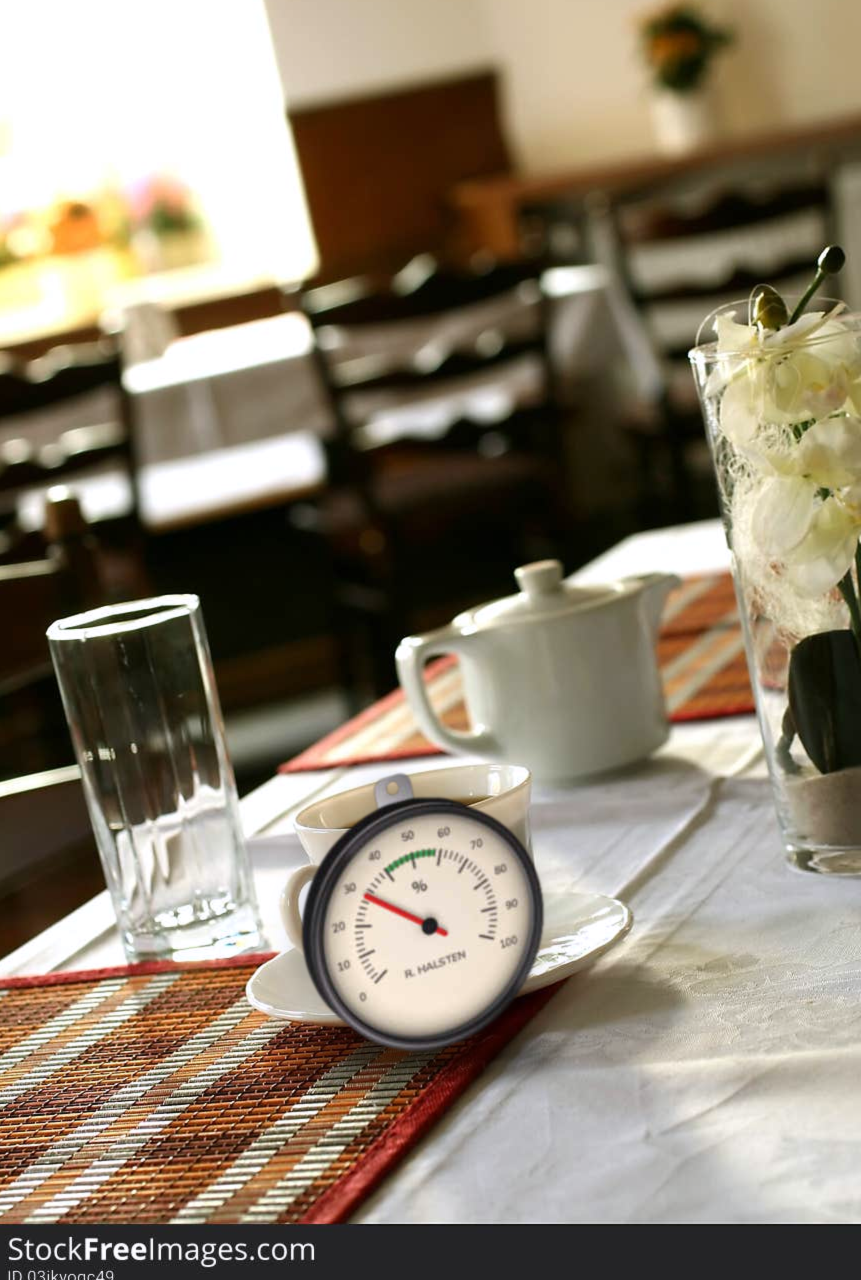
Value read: 30 %
